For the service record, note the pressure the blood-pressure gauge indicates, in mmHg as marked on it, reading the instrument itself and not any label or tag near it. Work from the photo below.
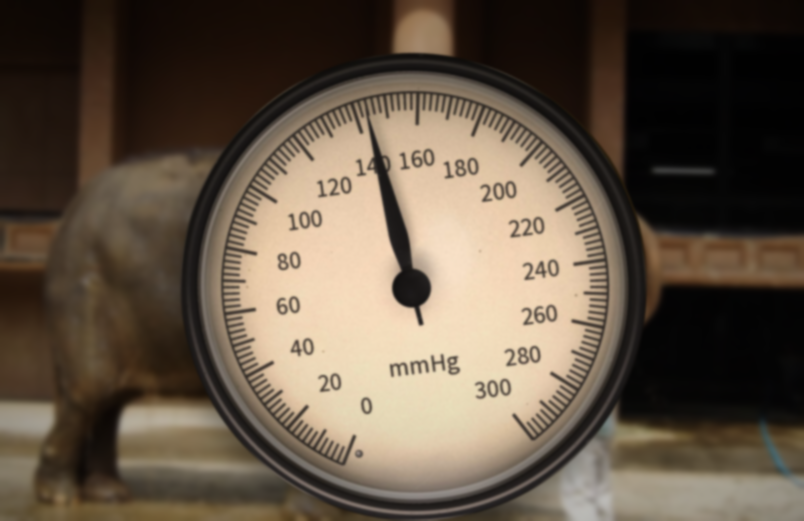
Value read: 144 mmHg
